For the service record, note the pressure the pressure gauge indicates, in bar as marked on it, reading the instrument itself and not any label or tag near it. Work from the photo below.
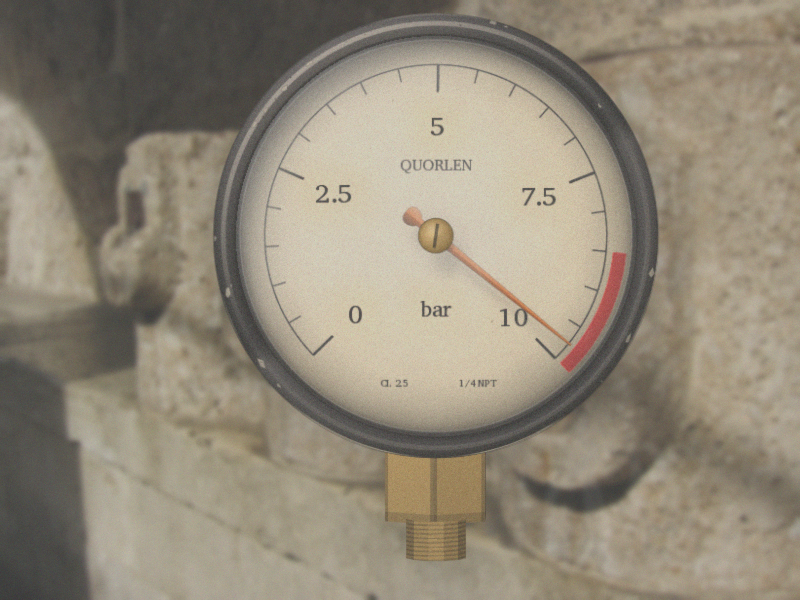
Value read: 9.75 bar
